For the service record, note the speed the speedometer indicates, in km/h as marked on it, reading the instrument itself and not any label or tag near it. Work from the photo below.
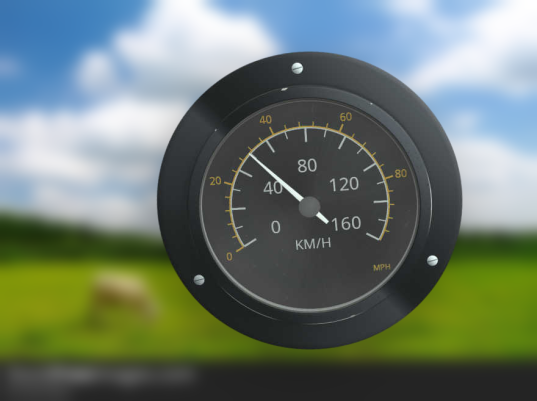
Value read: 50 km/h
